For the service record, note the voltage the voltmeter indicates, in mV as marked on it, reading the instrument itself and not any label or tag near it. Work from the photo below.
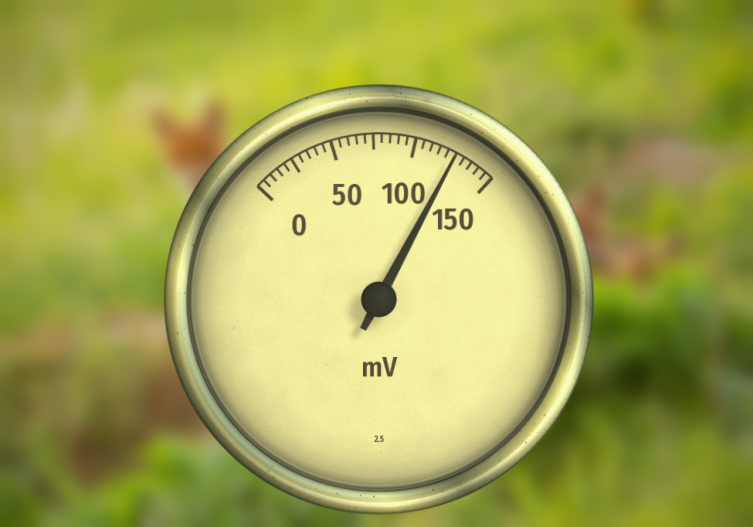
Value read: 125 mV
